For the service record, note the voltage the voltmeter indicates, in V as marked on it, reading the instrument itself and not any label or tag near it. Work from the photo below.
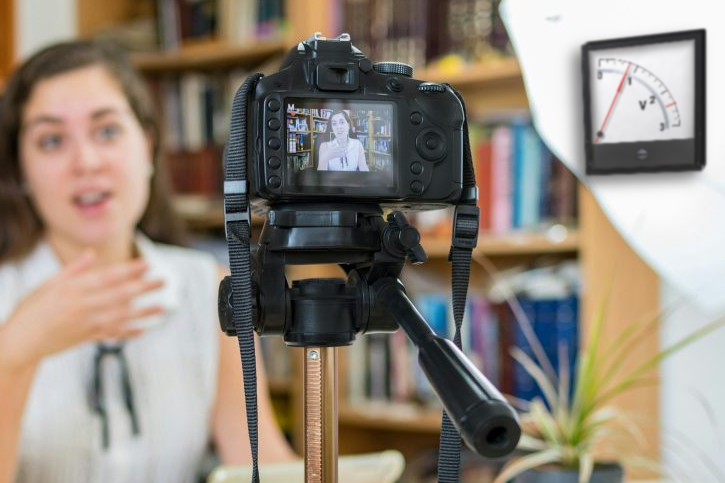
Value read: 0.8 V
